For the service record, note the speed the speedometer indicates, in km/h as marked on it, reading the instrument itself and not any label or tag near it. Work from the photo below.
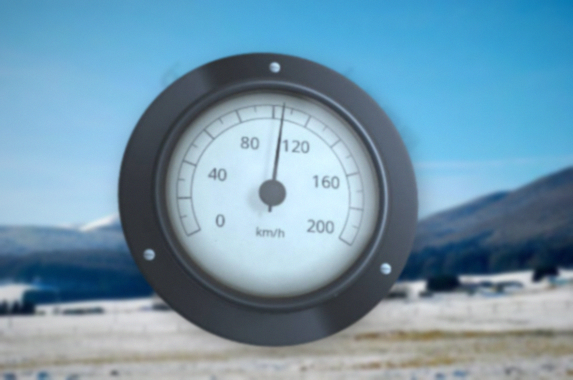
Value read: 105 km/h
